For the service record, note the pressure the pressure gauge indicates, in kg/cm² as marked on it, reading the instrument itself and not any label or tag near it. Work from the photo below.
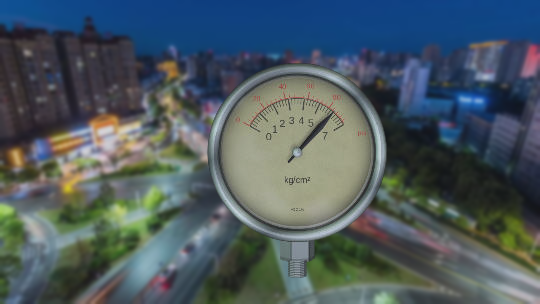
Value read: 6 kg/cm²
